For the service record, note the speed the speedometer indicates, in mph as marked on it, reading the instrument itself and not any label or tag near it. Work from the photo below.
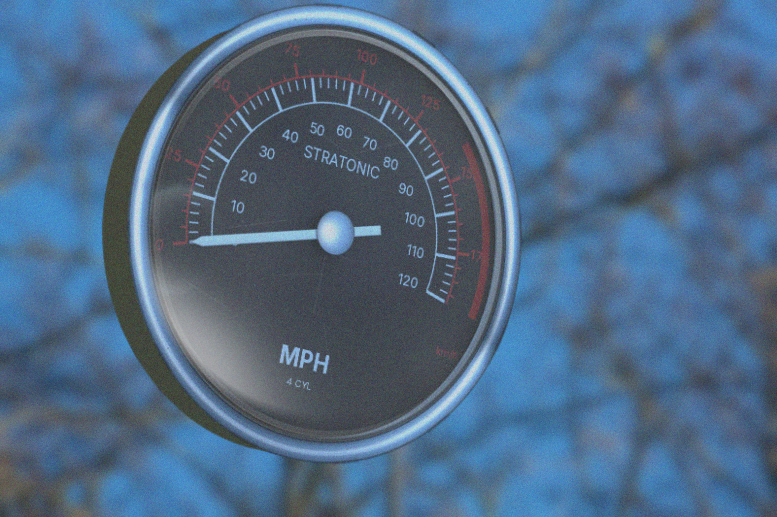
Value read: 0 mph
